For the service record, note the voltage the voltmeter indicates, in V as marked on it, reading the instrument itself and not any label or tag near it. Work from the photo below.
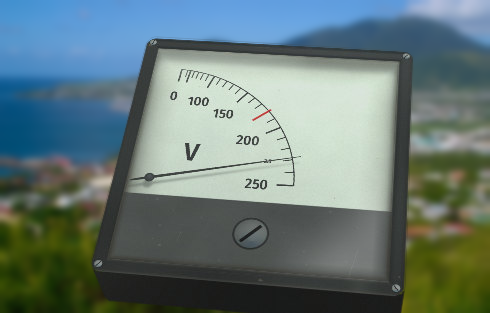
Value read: 230 V
